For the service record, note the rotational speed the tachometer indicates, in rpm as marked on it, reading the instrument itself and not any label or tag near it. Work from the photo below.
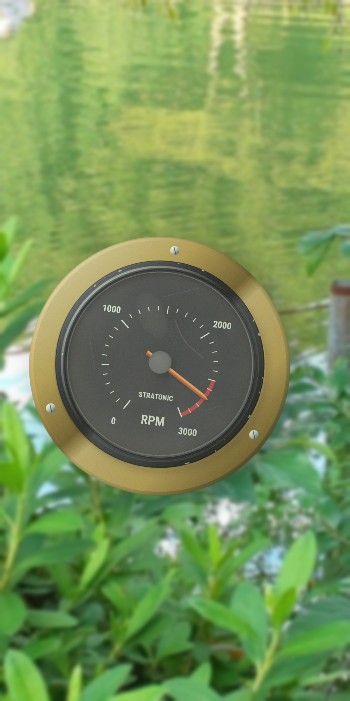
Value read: 2700 rpm
